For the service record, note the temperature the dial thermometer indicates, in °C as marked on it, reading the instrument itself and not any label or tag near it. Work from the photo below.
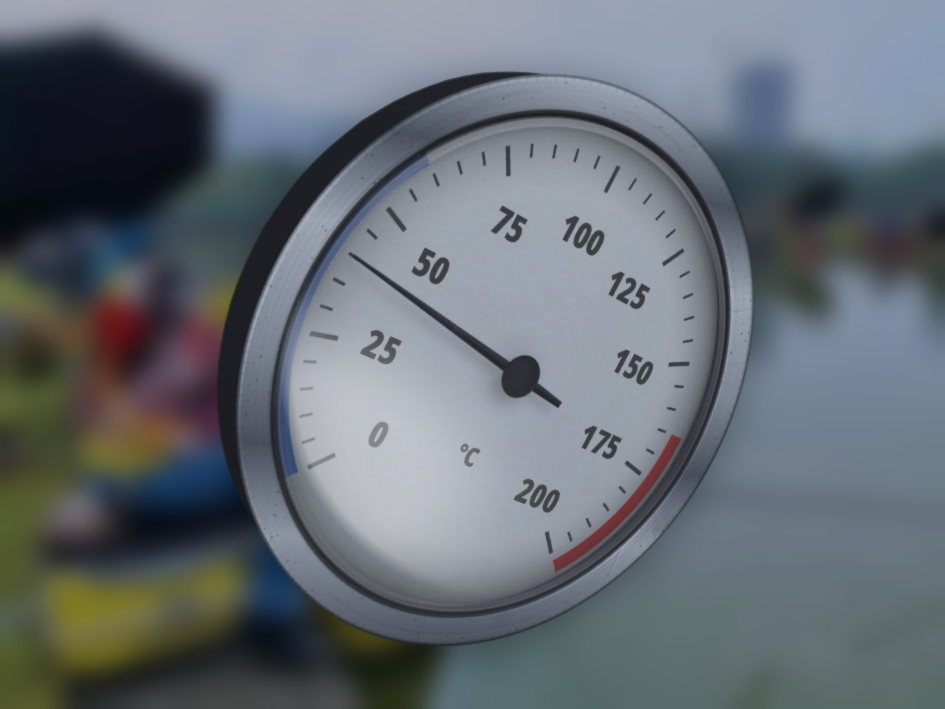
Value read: 40 °C
